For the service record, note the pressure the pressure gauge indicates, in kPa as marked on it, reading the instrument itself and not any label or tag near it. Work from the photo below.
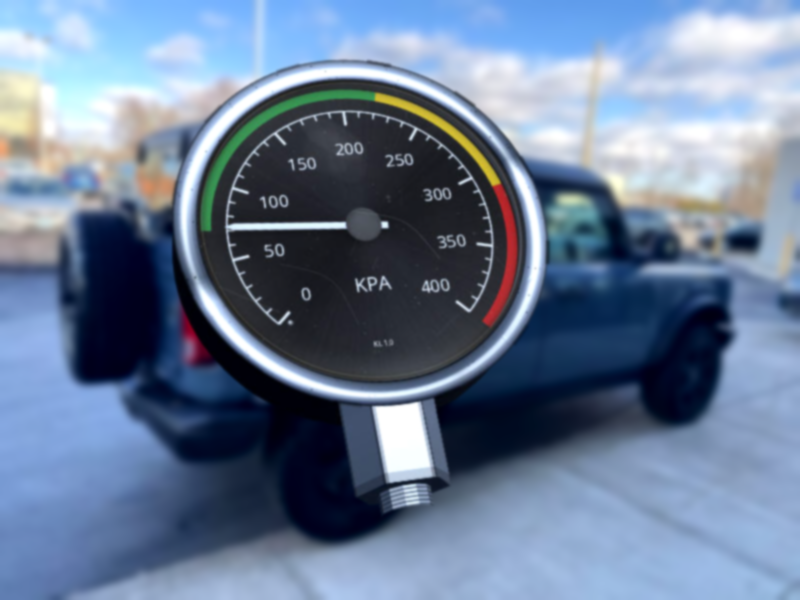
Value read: 70 kPa
